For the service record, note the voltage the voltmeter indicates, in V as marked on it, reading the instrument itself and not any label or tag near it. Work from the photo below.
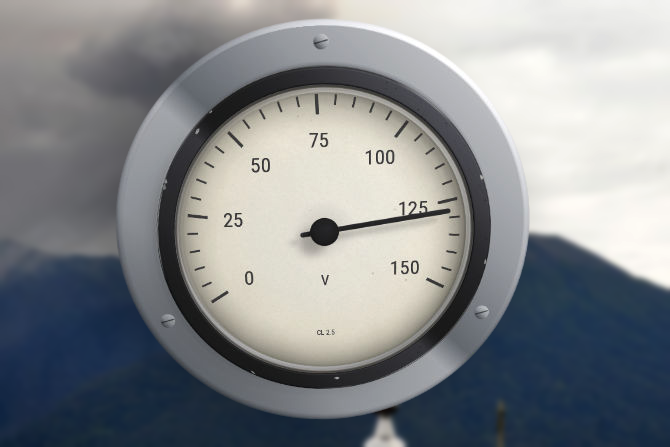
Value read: 127.5 V
